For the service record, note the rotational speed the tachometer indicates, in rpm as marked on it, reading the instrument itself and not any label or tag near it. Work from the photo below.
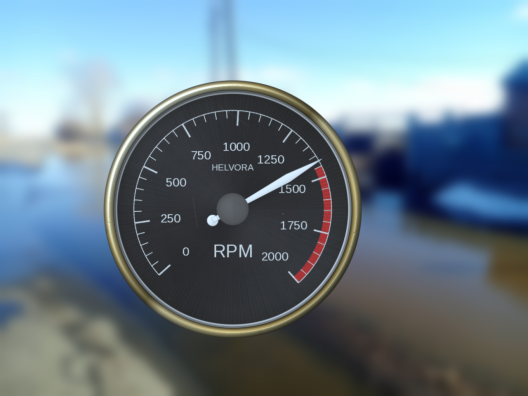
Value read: 1425 rpm
